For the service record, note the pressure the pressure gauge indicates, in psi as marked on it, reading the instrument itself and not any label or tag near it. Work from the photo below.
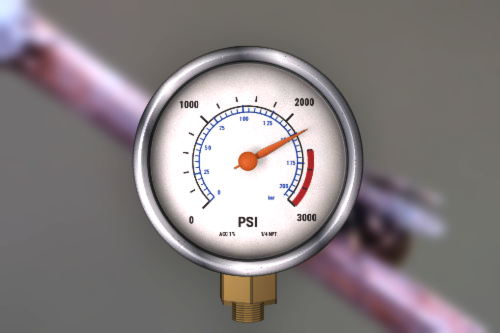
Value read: 2200 psi
